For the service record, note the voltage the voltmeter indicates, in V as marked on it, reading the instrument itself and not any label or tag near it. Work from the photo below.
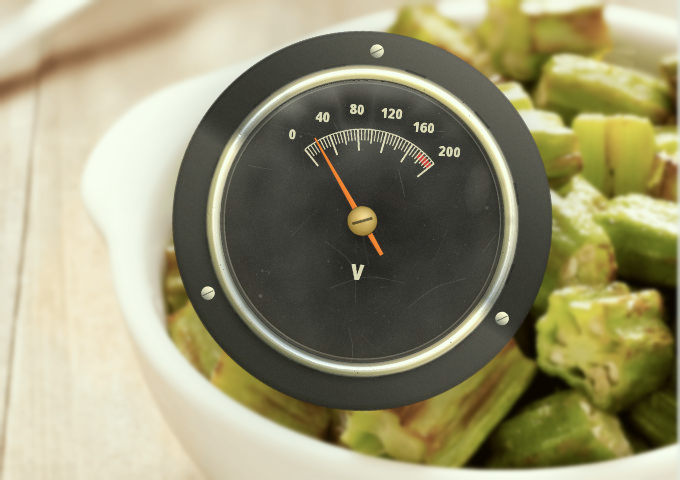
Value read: 20 V
